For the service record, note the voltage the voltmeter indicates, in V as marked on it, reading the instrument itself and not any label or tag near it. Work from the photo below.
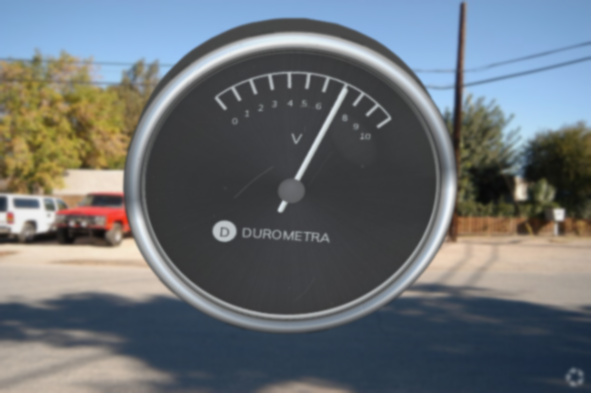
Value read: 7 V
